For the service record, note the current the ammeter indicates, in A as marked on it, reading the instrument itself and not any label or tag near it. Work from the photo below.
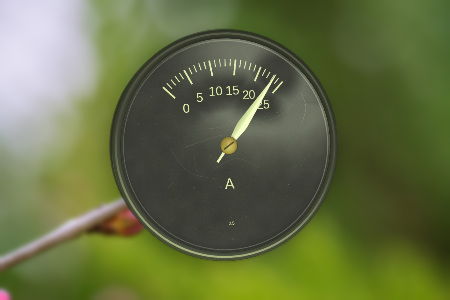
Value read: 23 A
